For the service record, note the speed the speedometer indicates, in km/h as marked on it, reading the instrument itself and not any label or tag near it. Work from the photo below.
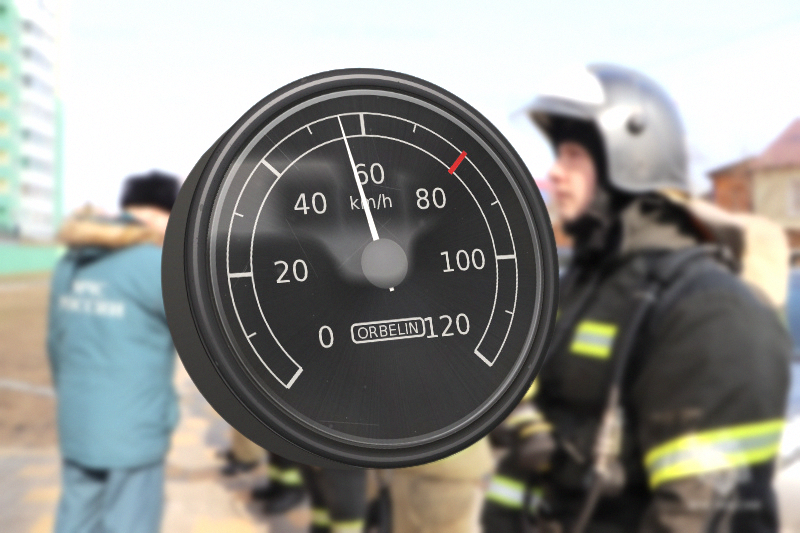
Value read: 55 km/h
